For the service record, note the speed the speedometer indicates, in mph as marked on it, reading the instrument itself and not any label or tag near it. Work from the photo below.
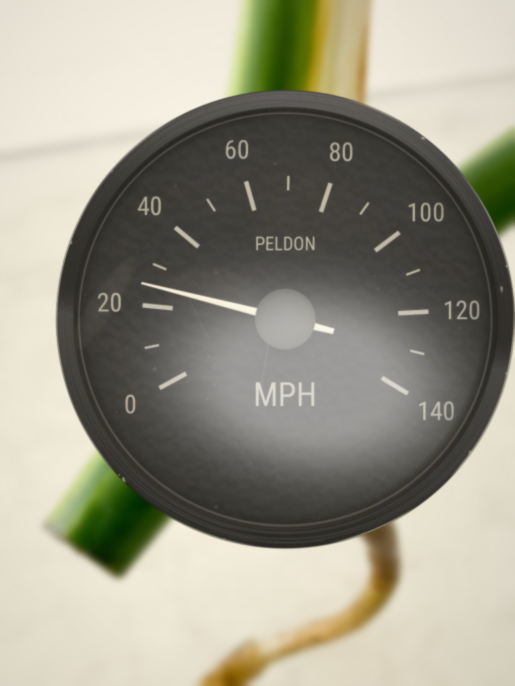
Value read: 25 mph
